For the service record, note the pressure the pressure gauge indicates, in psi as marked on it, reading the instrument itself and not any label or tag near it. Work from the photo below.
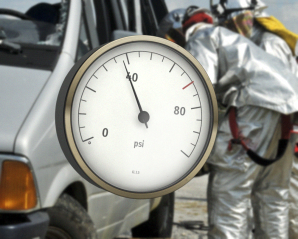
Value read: 37.5 psi
